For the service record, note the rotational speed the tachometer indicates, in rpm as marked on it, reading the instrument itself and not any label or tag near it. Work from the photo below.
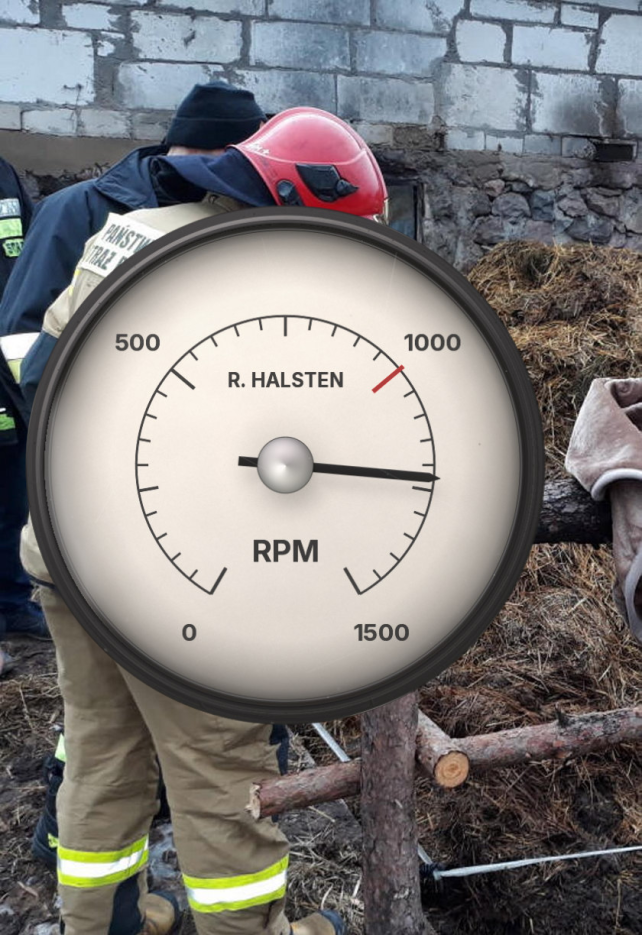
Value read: 1225 rpm
